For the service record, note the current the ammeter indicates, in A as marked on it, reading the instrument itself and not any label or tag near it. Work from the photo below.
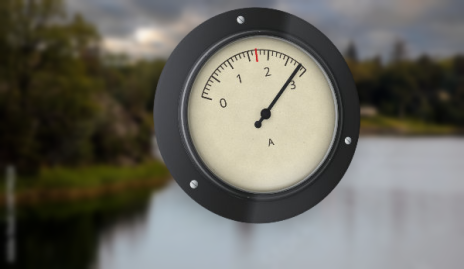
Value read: 2.8 A
